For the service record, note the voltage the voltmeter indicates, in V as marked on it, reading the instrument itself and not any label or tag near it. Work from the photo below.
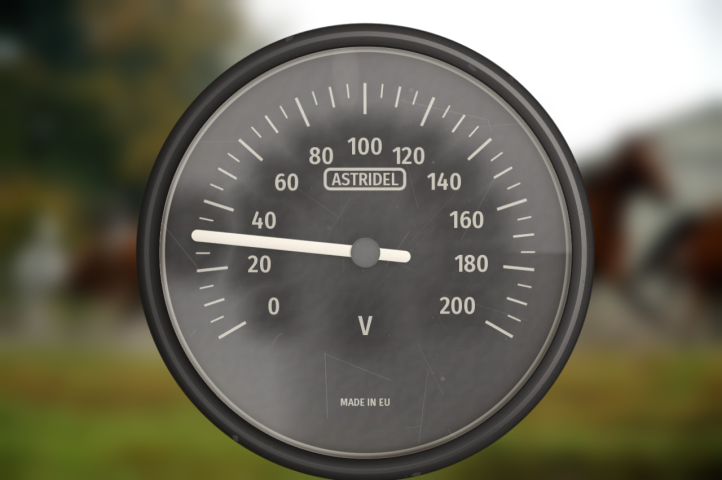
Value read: 30 V
